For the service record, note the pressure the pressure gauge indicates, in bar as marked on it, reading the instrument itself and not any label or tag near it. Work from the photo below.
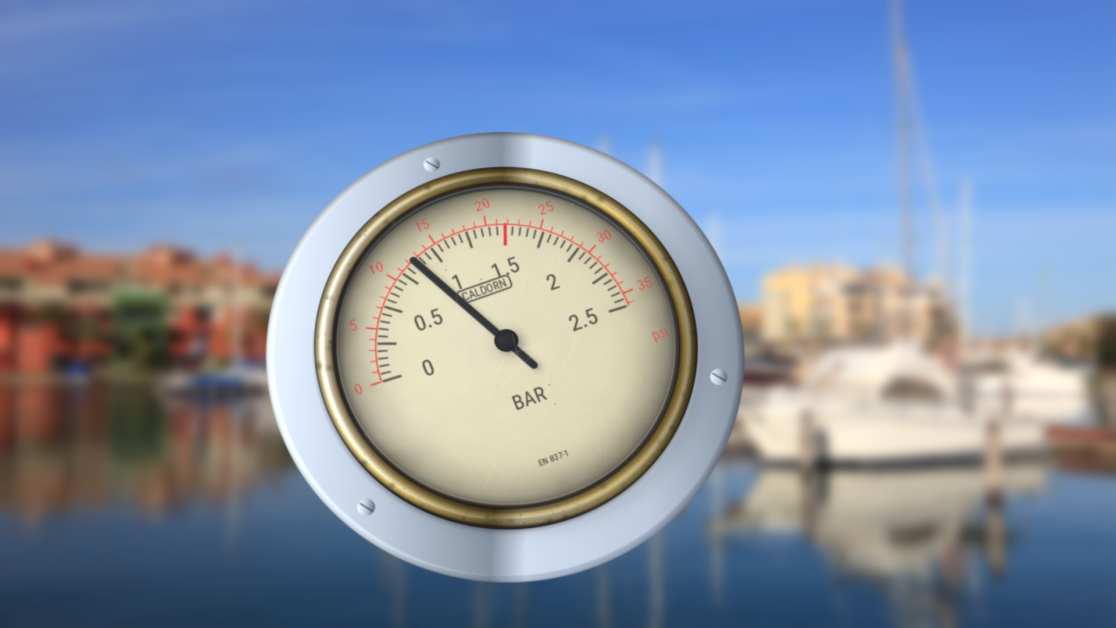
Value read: 0.85 bar
